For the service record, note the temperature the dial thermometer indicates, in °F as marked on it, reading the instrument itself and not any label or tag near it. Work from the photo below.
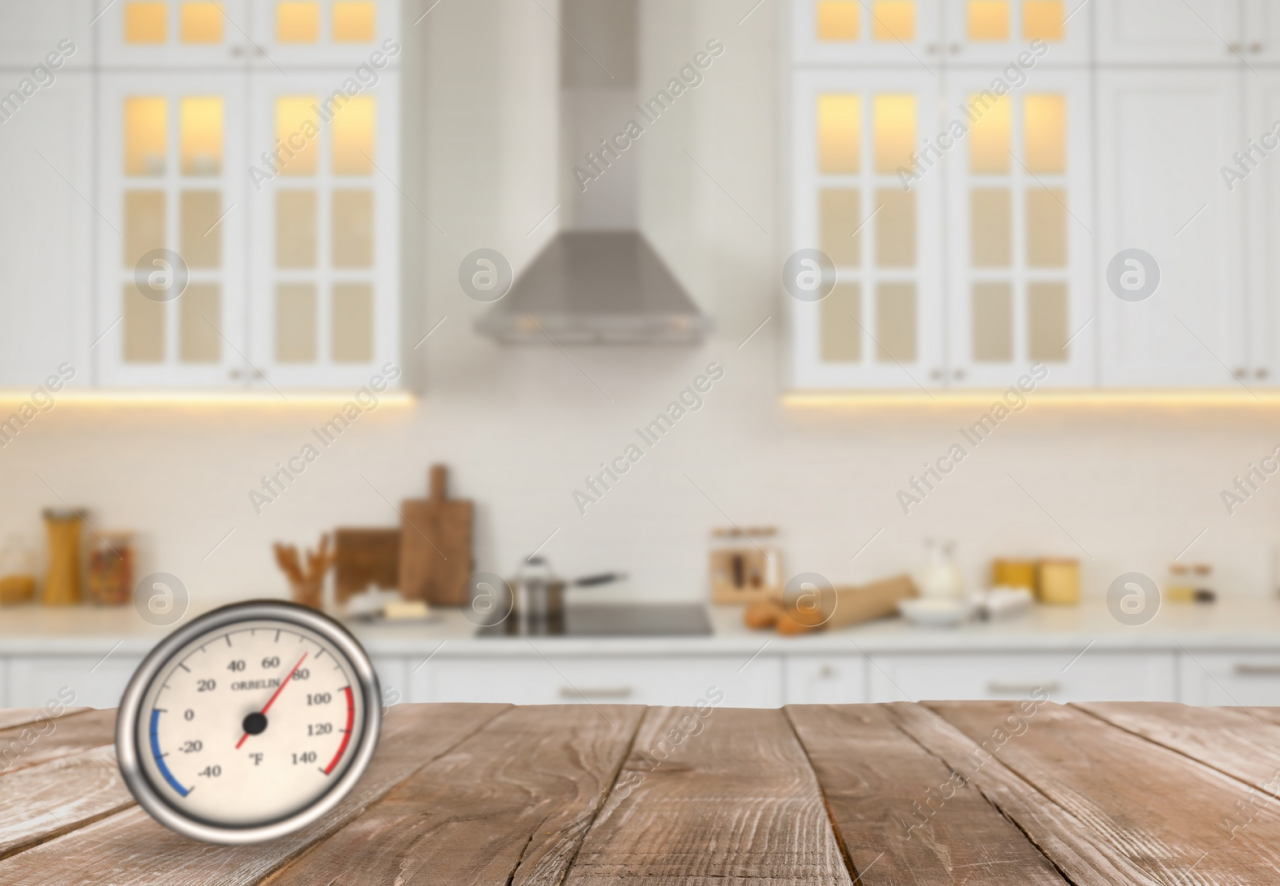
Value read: 75 °F
